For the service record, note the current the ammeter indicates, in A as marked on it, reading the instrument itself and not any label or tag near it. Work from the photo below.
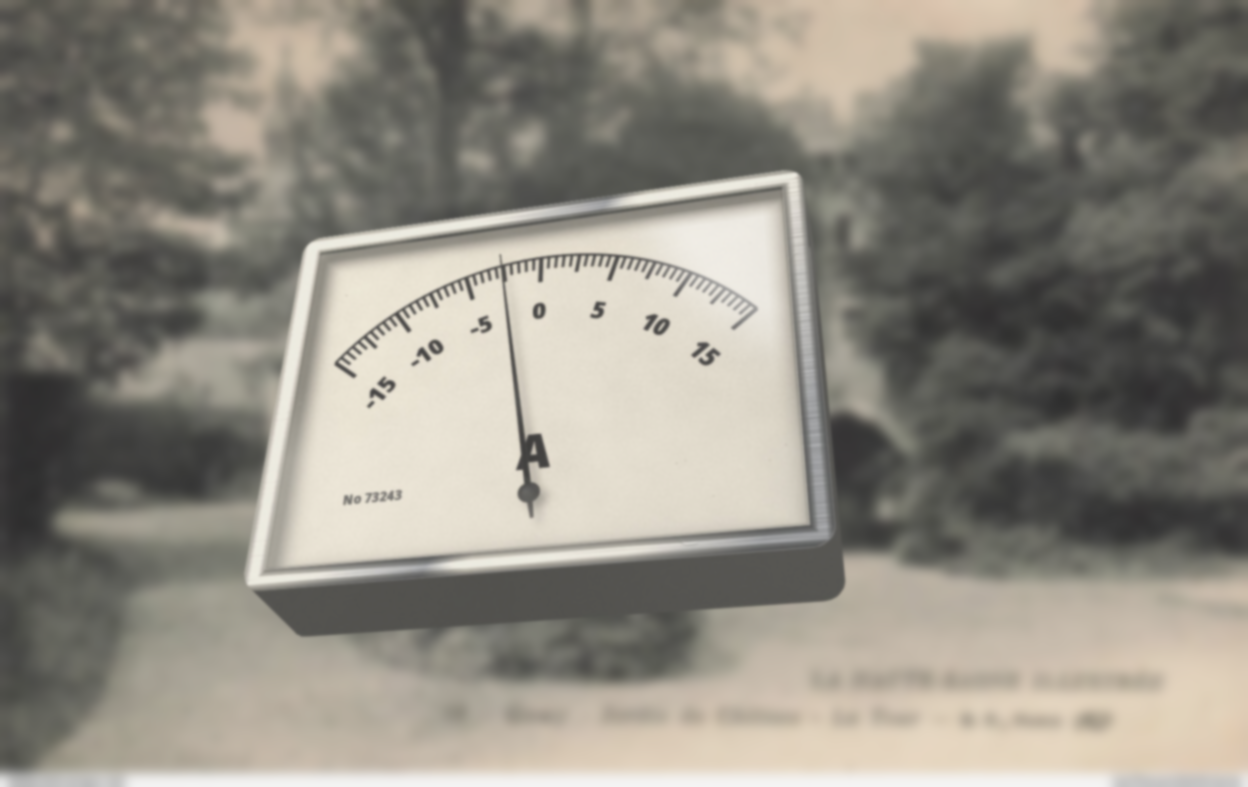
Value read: -2.5 A
